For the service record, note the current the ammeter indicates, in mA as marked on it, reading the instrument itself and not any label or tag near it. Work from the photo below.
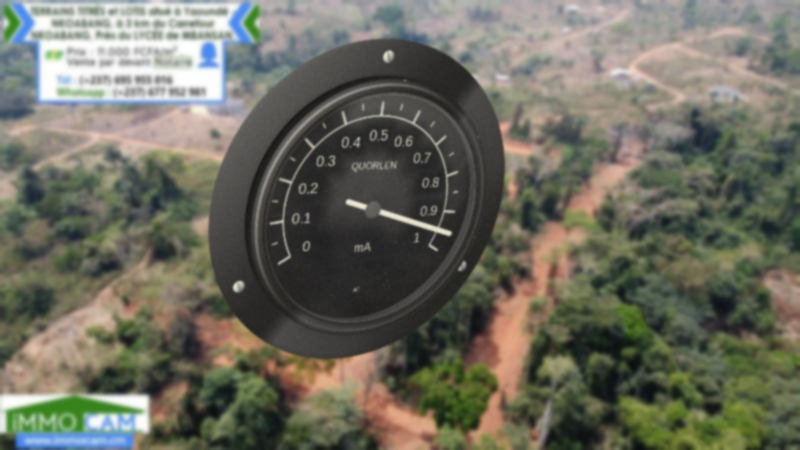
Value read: 0.95 mA
